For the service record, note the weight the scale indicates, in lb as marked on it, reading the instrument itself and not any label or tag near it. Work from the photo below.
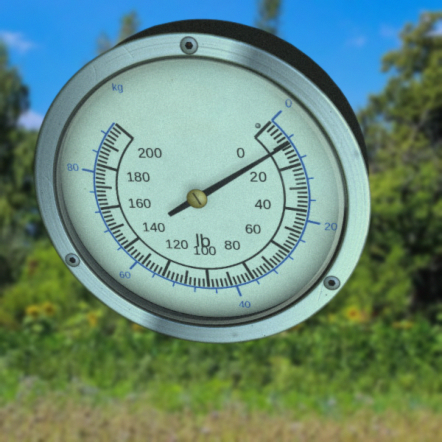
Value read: 10 lb
